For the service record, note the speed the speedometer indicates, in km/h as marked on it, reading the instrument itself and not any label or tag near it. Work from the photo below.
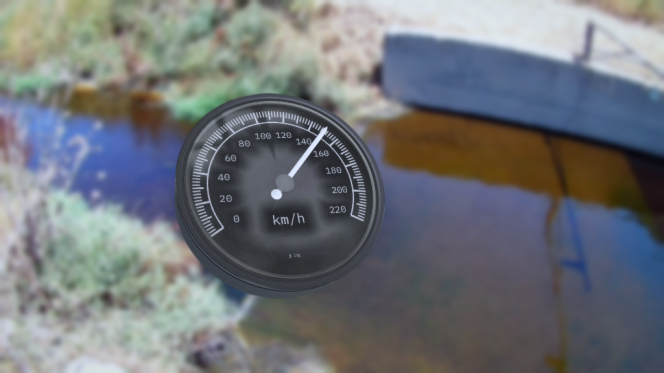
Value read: 150 km/h
